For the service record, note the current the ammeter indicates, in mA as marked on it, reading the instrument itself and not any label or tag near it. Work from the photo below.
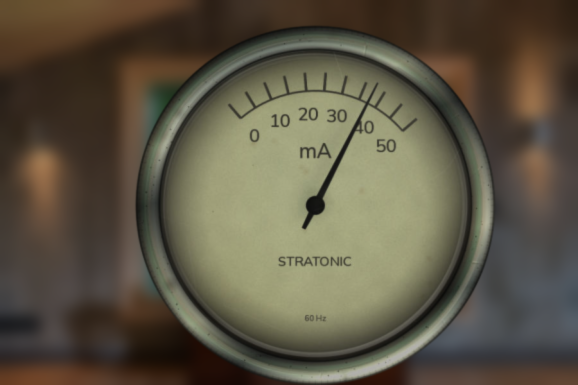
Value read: 37.5 mA
